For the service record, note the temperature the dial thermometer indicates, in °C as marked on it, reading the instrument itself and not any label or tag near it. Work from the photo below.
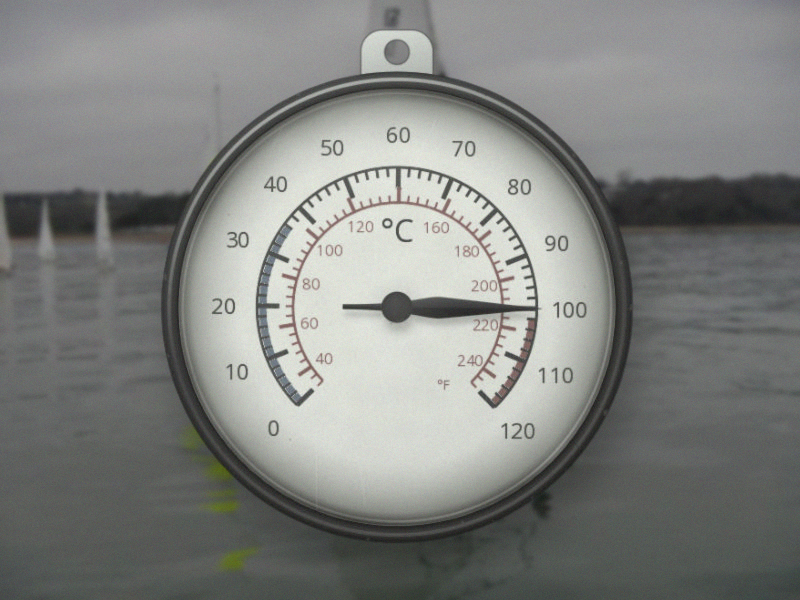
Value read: 100 °C
